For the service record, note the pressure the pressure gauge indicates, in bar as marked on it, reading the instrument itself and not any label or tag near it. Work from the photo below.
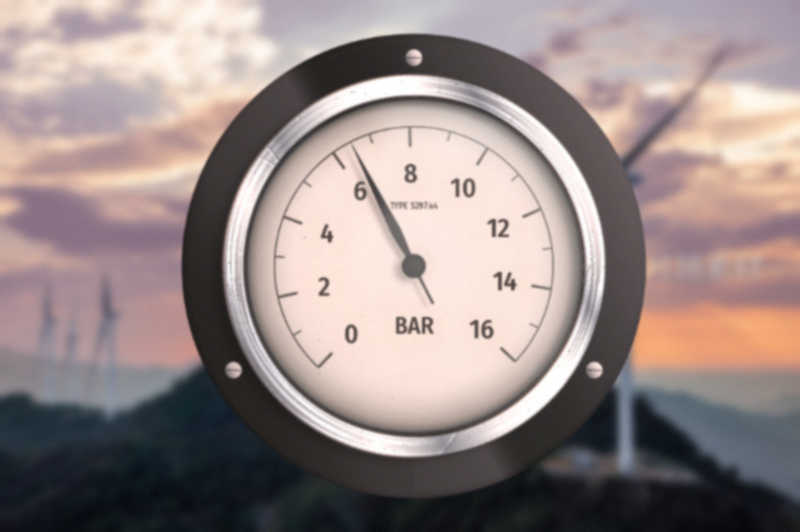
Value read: 6.5 bar
